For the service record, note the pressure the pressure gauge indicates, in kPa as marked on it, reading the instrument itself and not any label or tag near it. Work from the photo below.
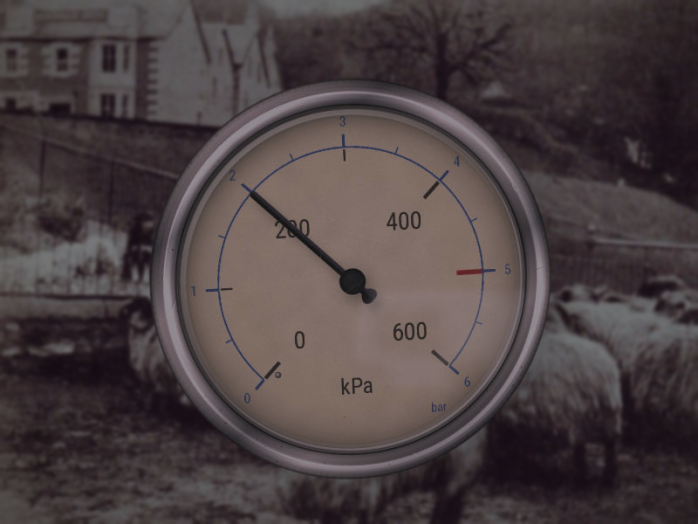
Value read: 200 kPa
